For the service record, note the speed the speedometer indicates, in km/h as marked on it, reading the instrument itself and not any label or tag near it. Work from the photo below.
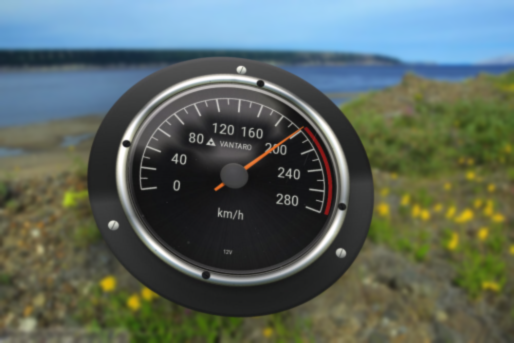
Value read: 200 km/h
